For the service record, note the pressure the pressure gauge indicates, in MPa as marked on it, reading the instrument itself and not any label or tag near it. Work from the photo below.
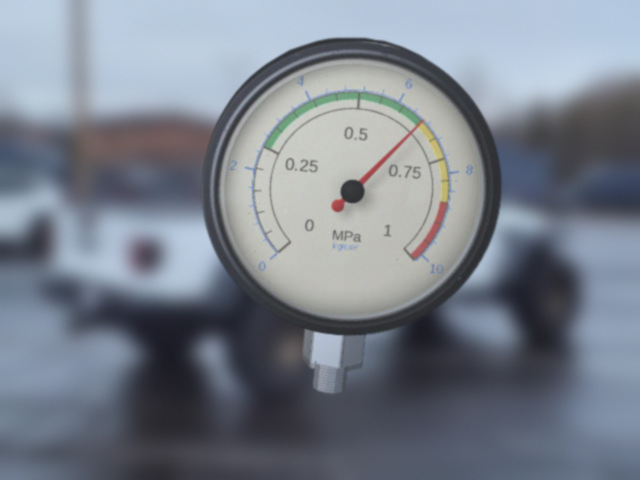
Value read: 0.65 MPa
